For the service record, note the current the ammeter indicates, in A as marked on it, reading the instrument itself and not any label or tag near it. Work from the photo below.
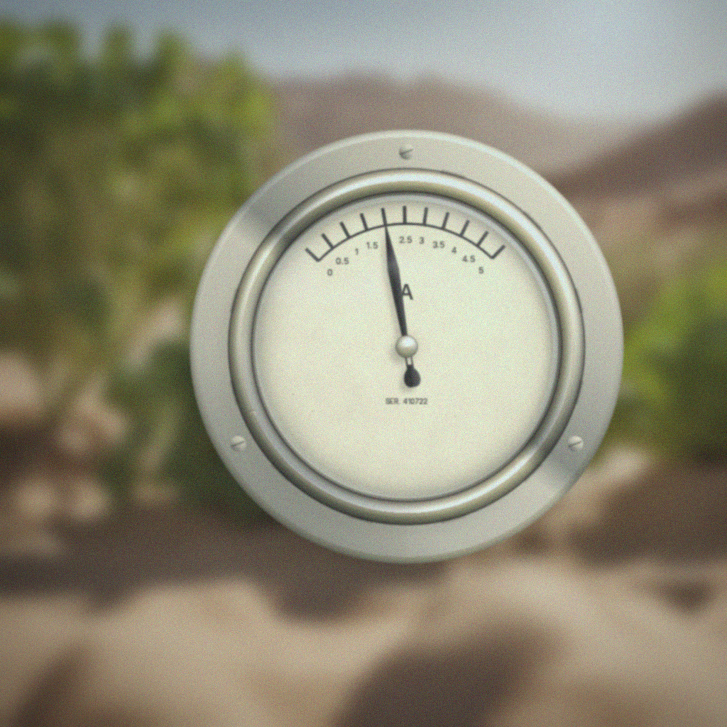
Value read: 2 A
